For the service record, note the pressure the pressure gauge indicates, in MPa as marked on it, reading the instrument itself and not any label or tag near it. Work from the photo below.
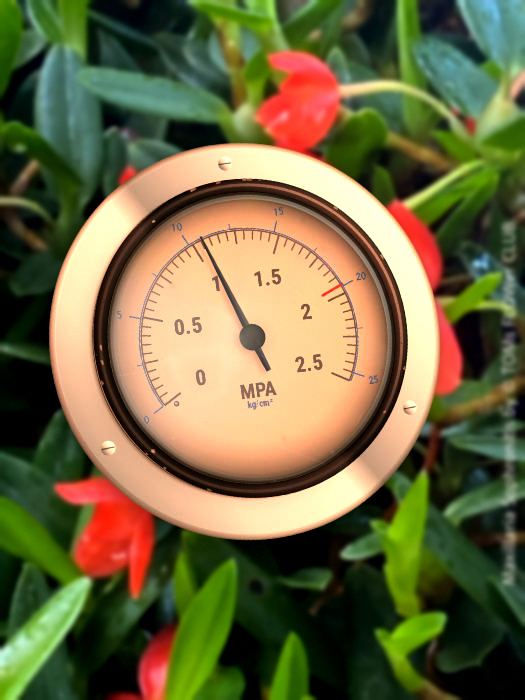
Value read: 1.05 MPa
